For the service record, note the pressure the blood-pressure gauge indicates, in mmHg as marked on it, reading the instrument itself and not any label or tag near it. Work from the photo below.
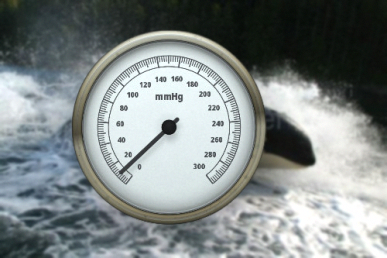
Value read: 10 mmHg
